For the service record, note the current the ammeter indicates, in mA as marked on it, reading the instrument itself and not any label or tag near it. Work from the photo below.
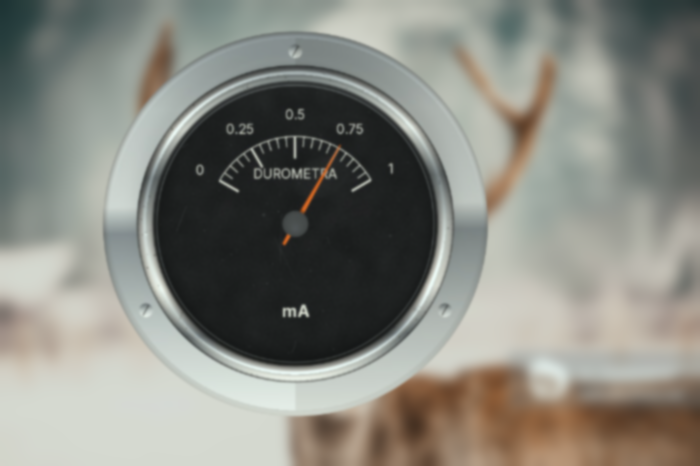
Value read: 0.75 mA
